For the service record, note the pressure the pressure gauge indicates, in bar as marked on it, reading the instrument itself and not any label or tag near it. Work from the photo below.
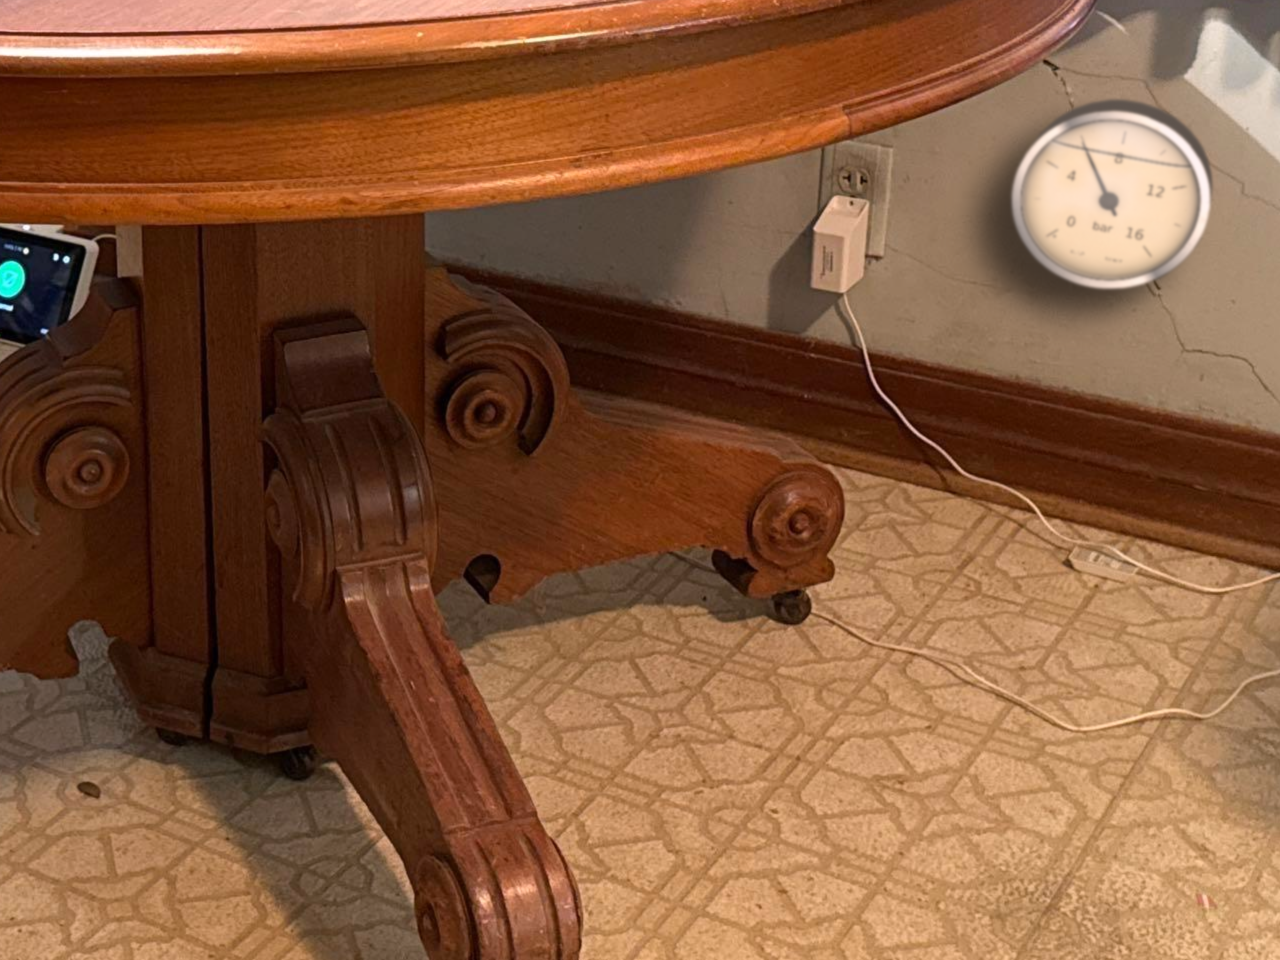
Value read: 6 bar
